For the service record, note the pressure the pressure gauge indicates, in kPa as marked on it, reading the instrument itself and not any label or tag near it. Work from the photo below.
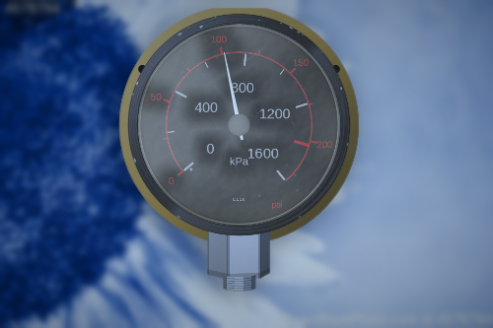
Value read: 700 kPa
